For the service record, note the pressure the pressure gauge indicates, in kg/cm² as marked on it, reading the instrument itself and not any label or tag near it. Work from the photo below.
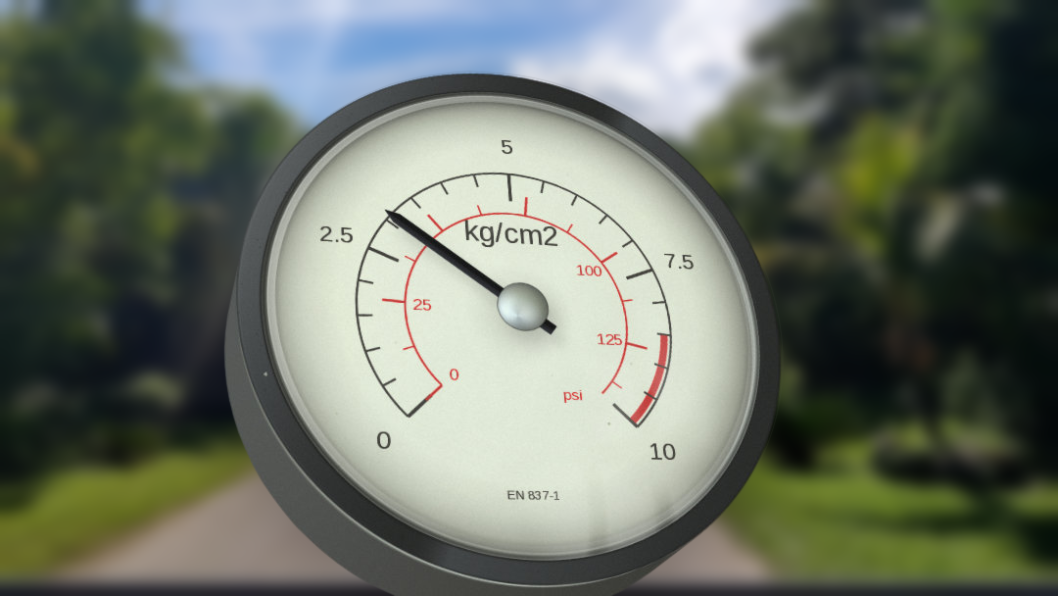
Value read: 3 kg/cm²
